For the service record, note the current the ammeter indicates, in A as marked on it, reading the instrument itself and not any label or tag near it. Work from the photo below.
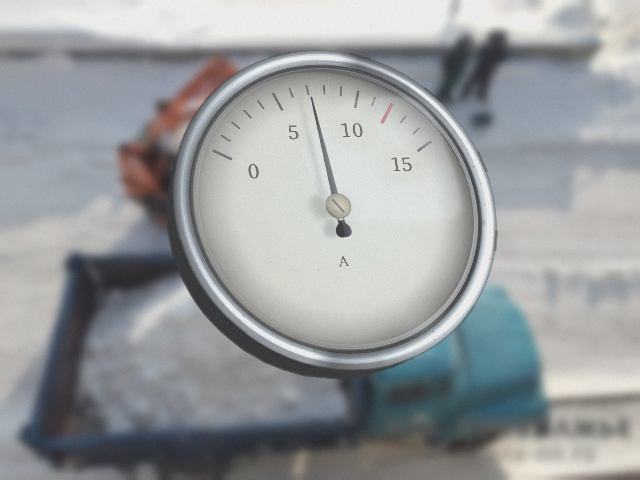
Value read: 7 A
